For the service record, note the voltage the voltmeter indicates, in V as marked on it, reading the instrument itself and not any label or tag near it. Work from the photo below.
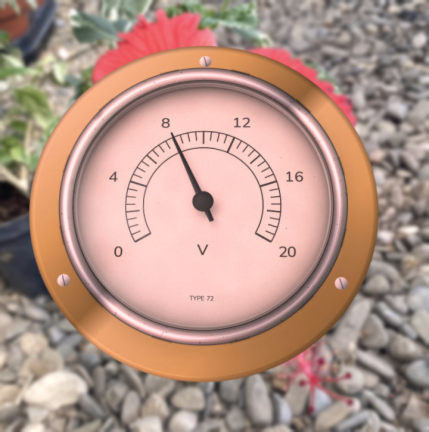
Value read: 8 V
